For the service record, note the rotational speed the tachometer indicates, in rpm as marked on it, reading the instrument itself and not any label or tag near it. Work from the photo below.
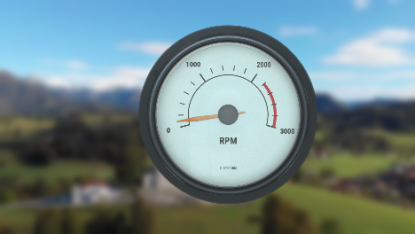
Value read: 100 rpm
